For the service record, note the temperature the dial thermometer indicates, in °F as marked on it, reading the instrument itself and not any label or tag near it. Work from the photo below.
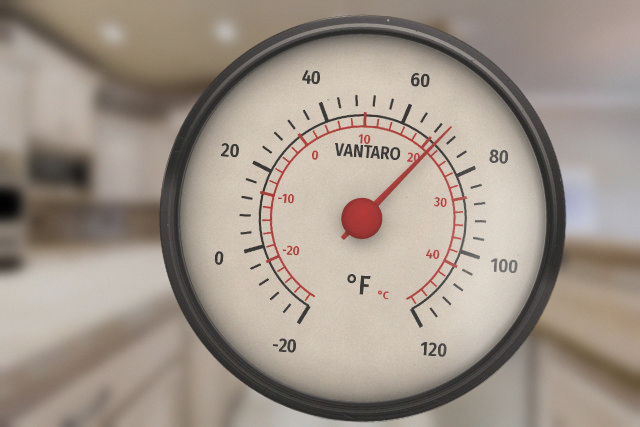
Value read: 70 °F
